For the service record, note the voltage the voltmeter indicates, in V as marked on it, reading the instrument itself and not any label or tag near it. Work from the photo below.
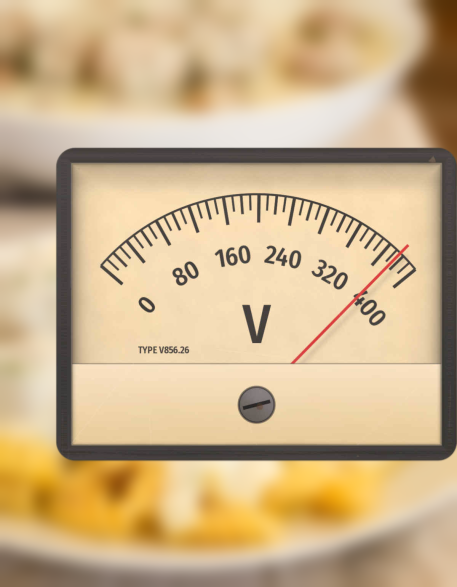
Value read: 375 V
